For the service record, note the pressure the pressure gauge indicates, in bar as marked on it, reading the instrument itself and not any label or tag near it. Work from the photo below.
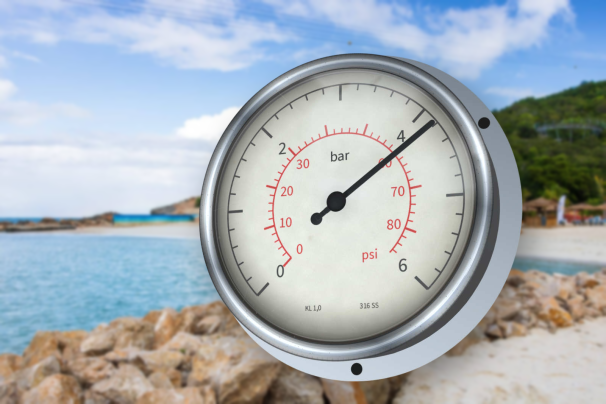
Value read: 4.2 bar
